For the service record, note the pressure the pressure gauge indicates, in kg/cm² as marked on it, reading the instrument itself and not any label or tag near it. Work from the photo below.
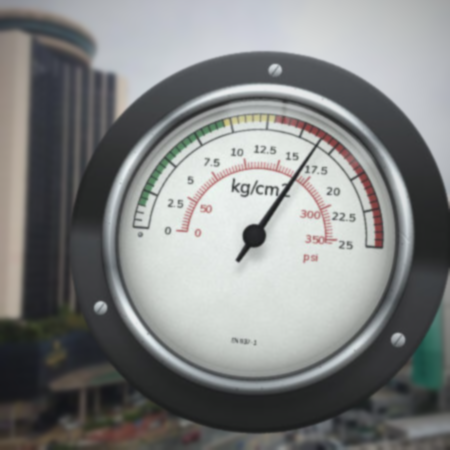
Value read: 16.5 kg/cm²
